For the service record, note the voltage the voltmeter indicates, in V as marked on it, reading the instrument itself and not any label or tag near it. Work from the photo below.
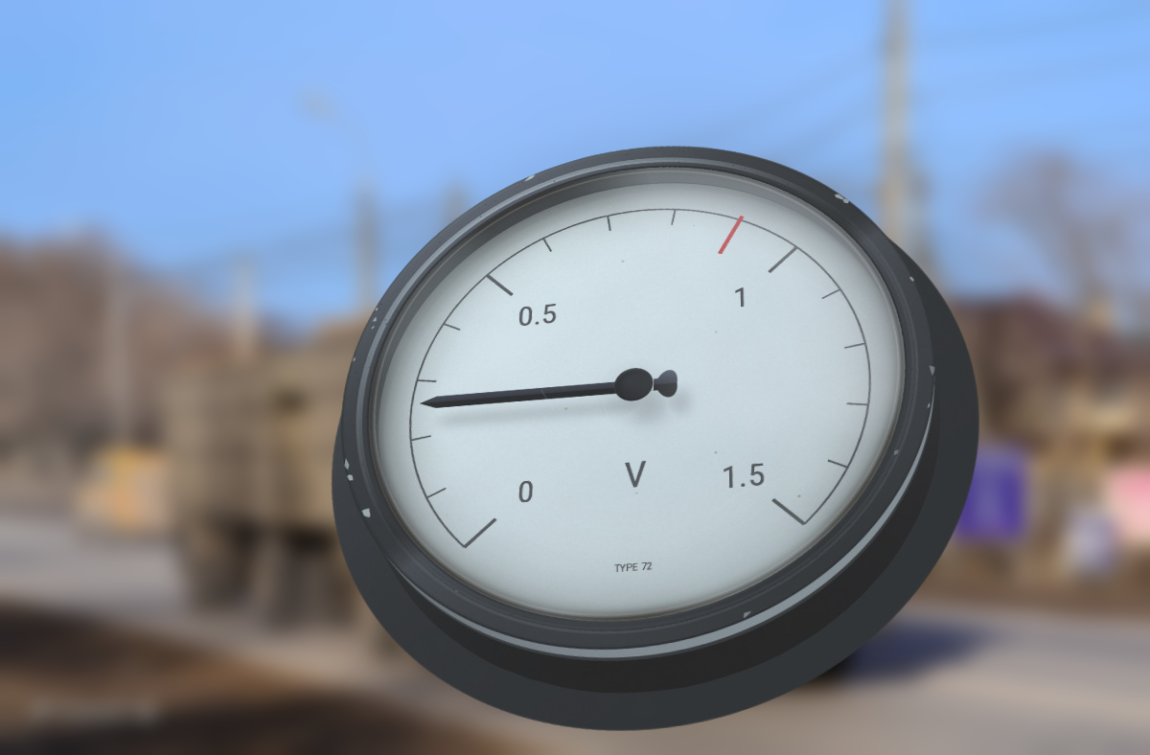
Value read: 0.25 V
